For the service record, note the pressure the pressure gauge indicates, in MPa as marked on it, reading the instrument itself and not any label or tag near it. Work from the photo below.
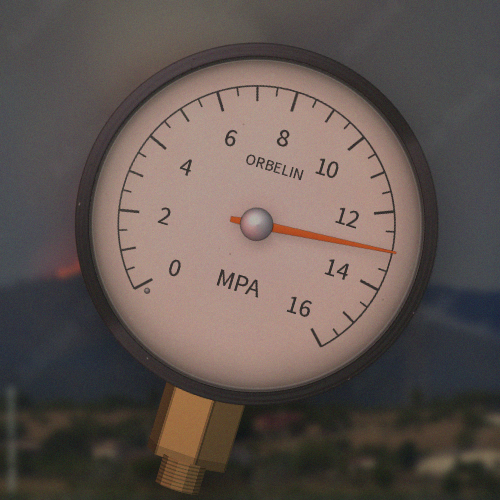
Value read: 13 MPa
